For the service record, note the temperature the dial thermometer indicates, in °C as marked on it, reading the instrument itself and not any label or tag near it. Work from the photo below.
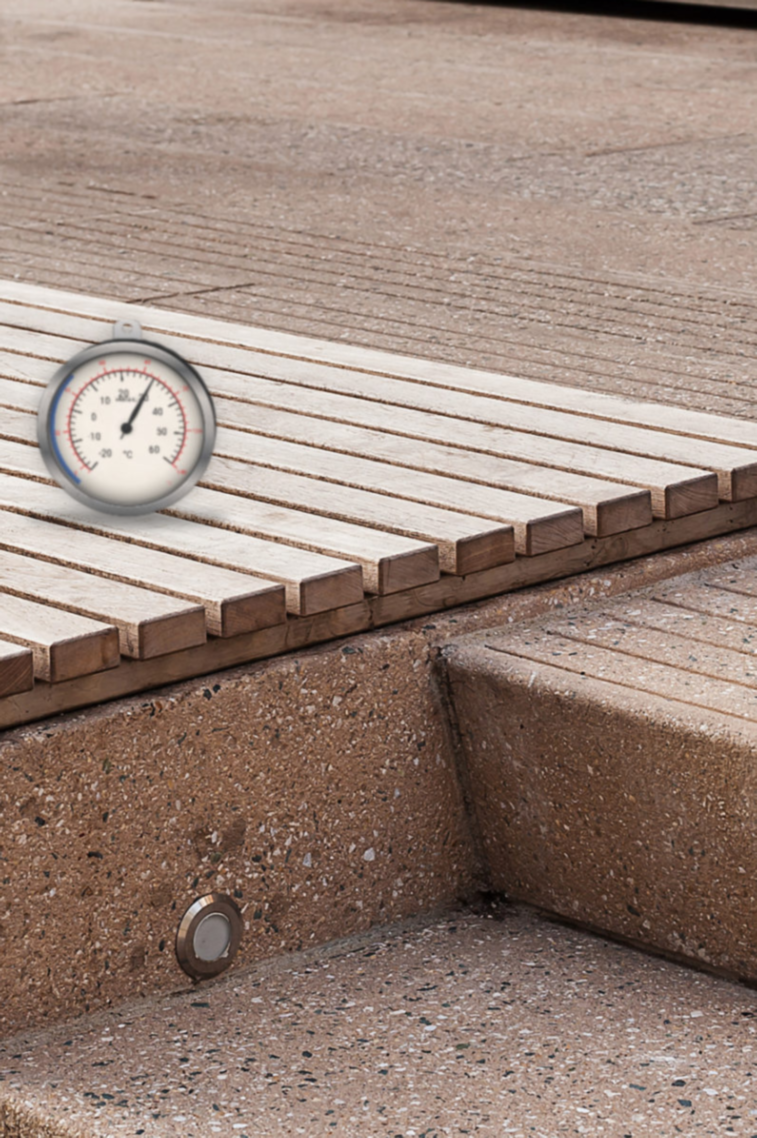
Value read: 30 °C
